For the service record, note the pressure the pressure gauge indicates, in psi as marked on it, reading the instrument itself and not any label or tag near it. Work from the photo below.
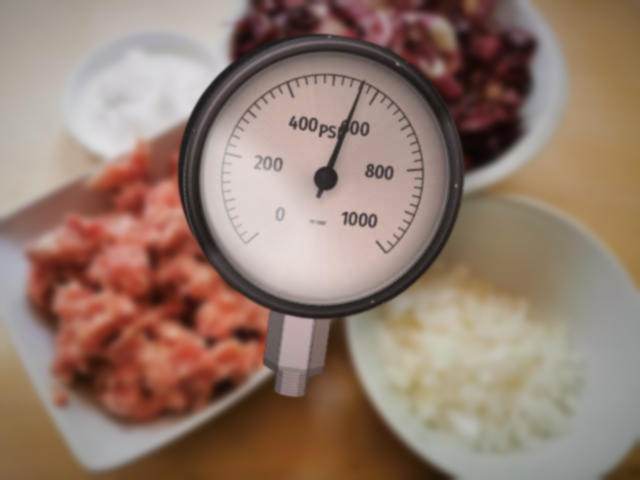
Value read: 560 psi
